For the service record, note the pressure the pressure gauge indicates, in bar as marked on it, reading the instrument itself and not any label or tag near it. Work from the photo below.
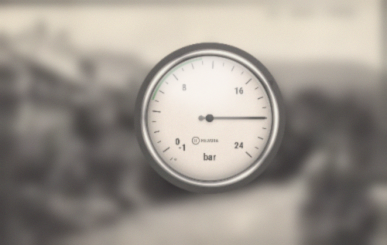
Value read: 20 bar
